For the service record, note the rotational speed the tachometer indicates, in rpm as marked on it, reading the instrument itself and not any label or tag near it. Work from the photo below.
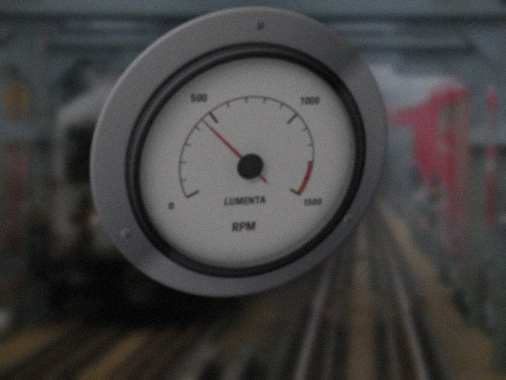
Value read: 450 rpm
